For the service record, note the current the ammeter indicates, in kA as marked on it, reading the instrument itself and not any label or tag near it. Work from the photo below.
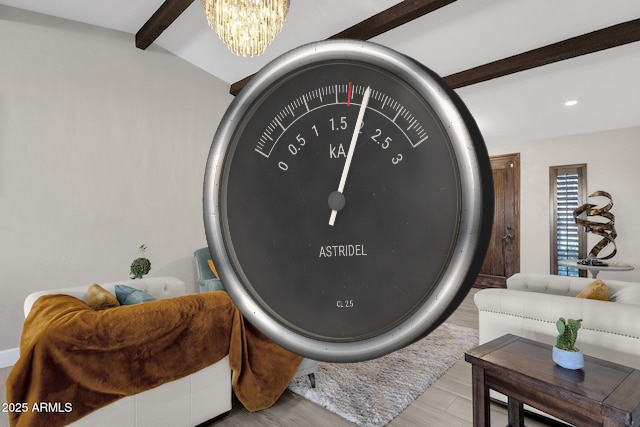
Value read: 2 kA
